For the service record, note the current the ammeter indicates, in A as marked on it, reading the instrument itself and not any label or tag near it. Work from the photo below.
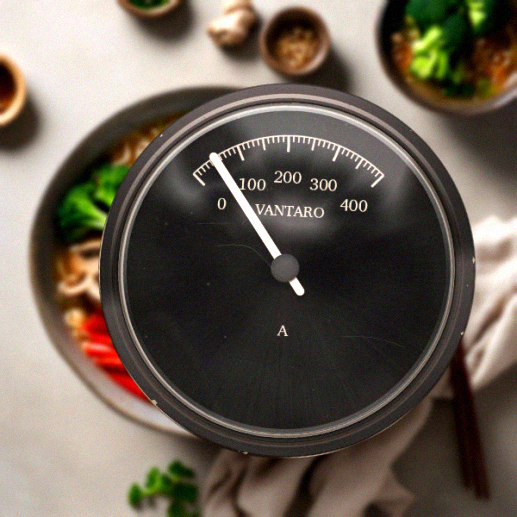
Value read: 50 A
